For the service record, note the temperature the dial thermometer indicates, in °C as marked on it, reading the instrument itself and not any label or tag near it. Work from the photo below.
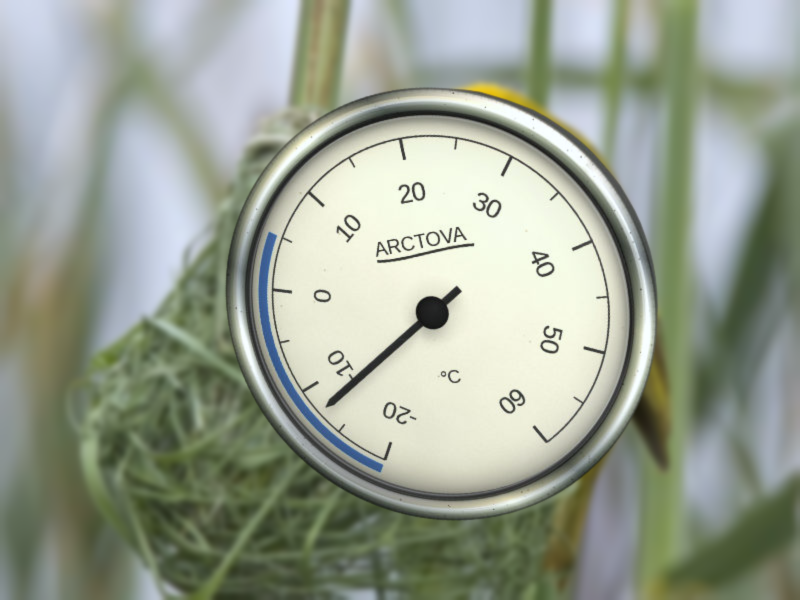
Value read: -12.5 °C
